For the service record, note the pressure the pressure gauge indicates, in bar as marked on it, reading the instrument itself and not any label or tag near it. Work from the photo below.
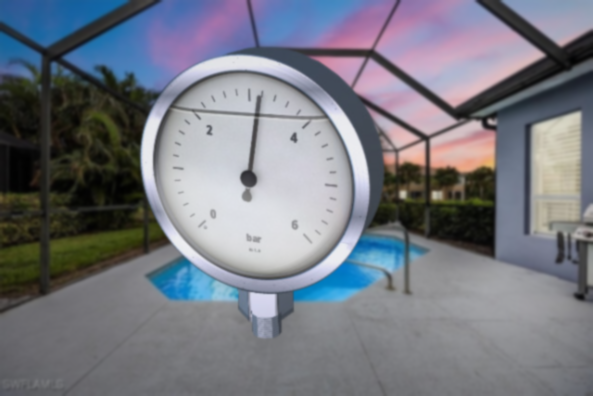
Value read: 3.2 bar
